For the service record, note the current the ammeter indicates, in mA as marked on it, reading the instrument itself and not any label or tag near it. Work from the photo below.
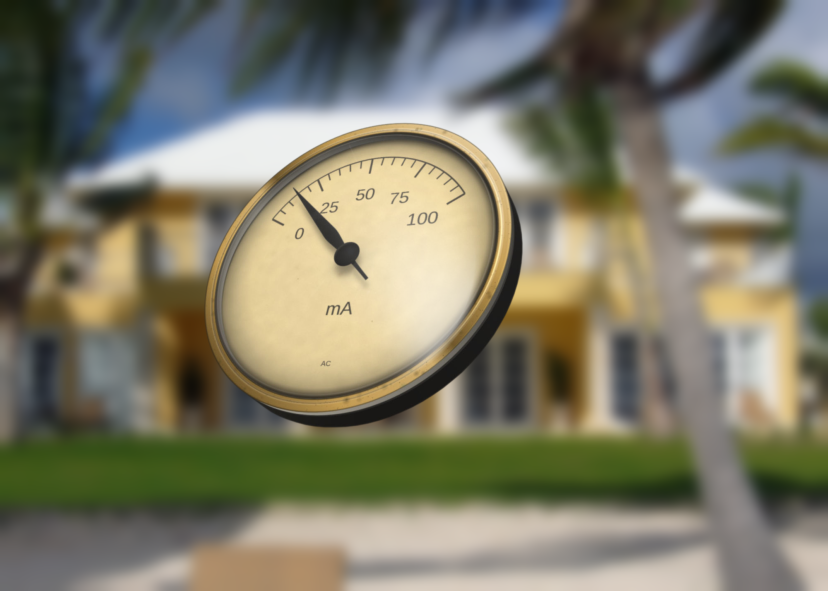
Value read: 15 mA
